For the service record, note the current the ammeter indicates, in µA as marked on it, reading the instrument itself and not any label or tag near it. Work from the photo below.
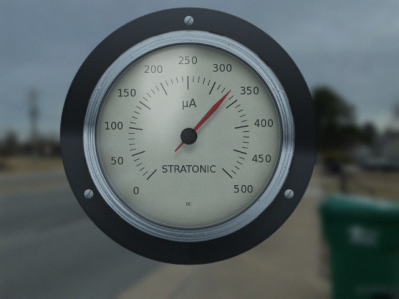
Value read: 330 µA
